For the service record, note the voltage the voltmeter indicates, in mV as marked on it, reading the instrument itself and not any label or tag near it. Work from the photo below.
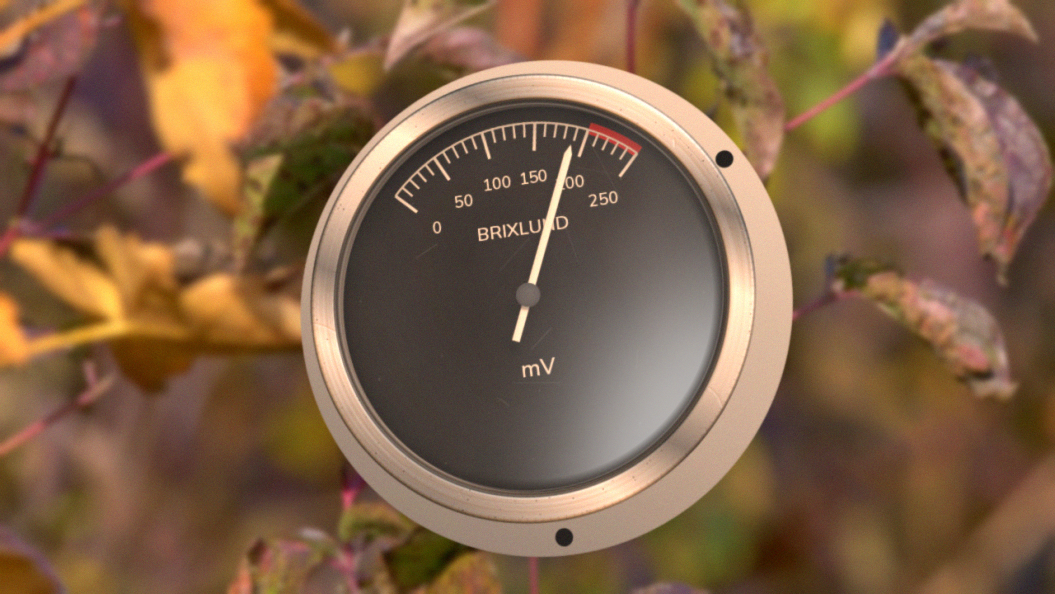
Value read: 190 mV
